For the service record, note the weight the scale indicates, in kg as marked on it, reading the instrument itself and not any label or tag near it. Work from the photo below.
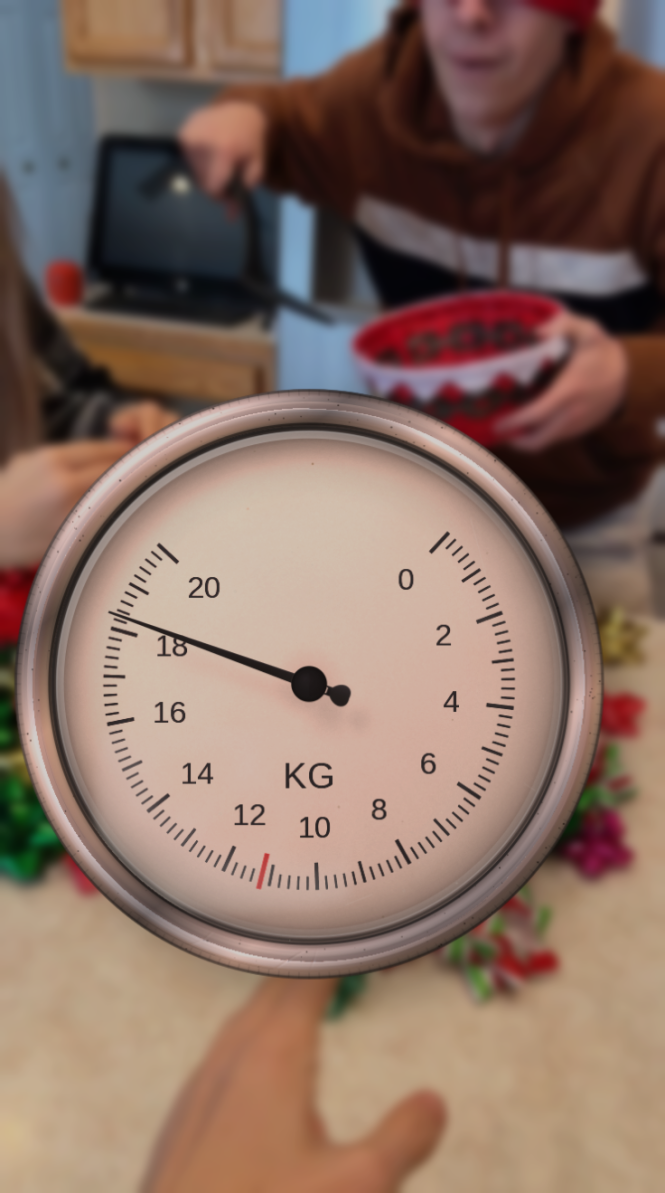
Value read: 18.3 kg
